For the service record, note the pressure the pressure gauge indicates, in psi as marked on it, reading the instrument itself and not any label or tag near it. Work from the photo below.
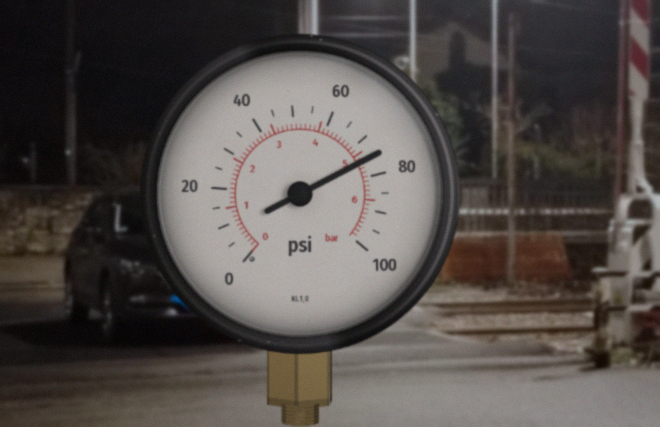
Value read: 75 psi
